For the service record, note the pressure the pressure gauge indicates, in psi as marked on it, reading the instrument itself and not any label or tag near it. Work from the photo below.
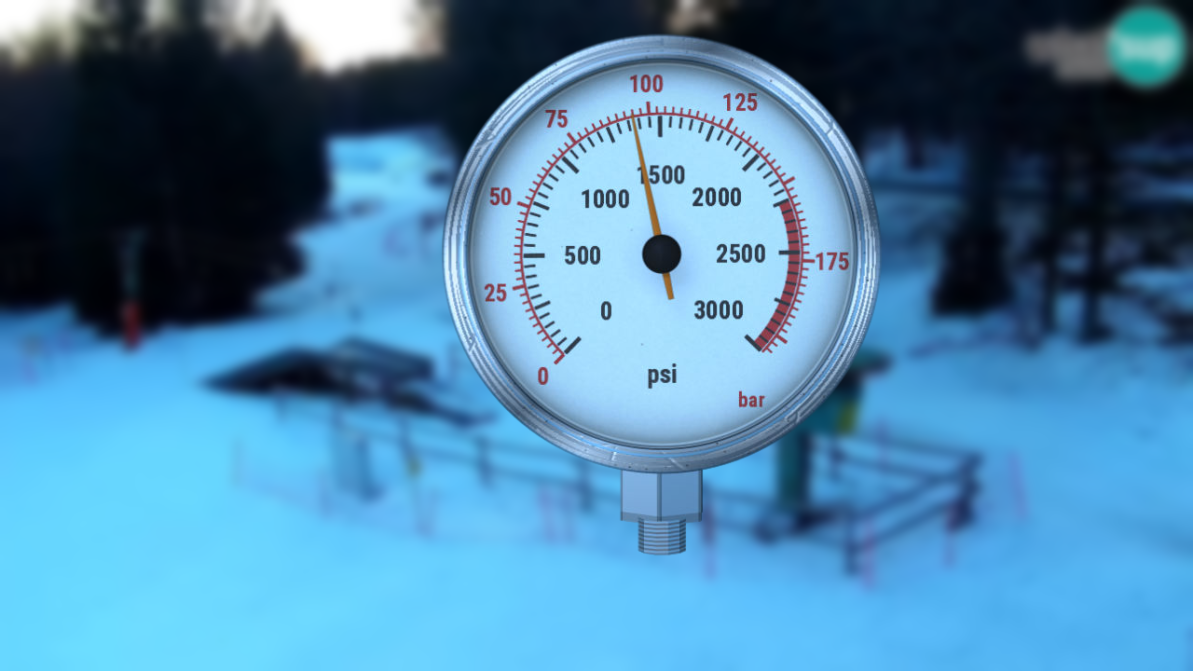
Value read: 1375 psi
